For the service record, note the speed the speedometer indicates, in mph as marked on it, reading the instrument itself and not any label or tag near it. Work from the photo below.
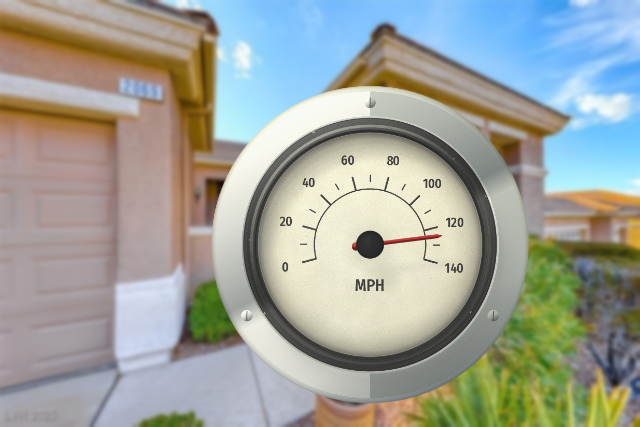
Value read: 125 mph
